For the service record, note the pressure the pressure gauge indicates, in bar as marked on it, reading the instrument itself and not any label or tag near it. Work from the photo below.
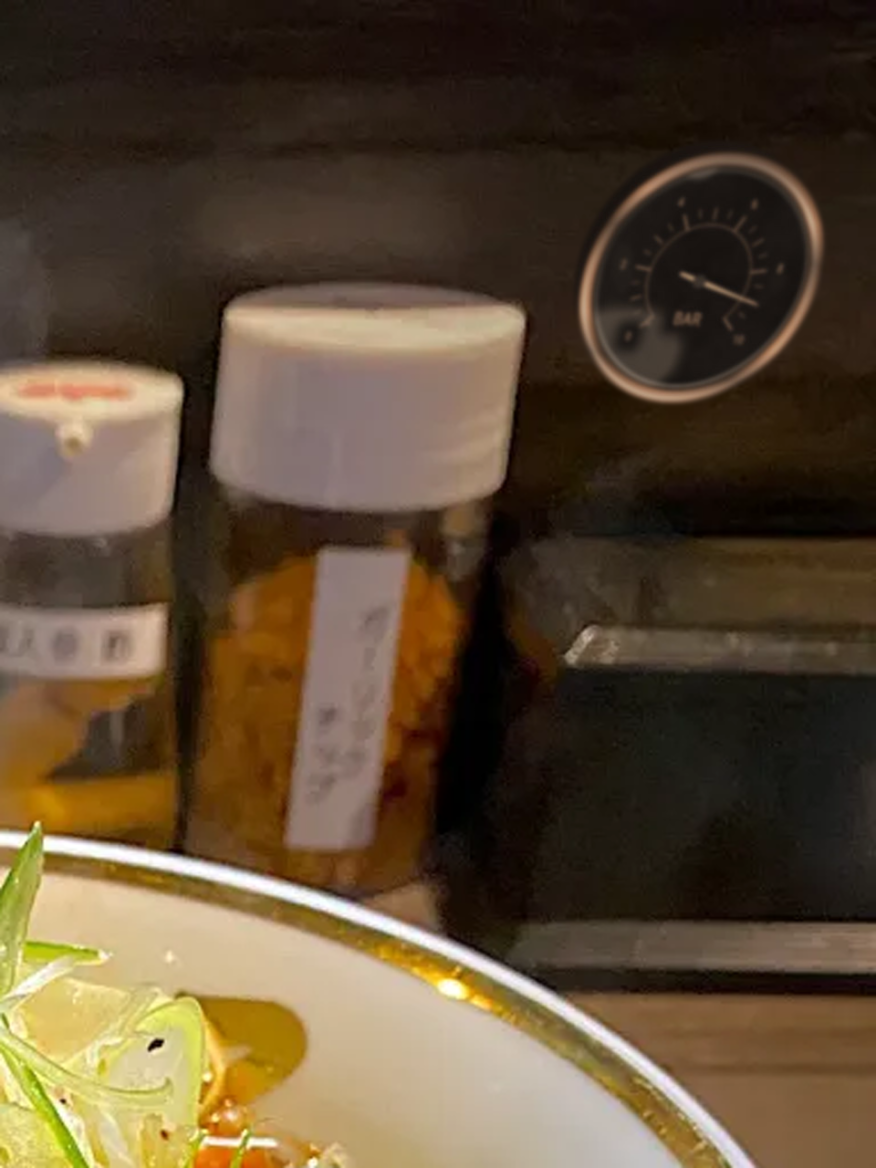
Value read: 9 bar
